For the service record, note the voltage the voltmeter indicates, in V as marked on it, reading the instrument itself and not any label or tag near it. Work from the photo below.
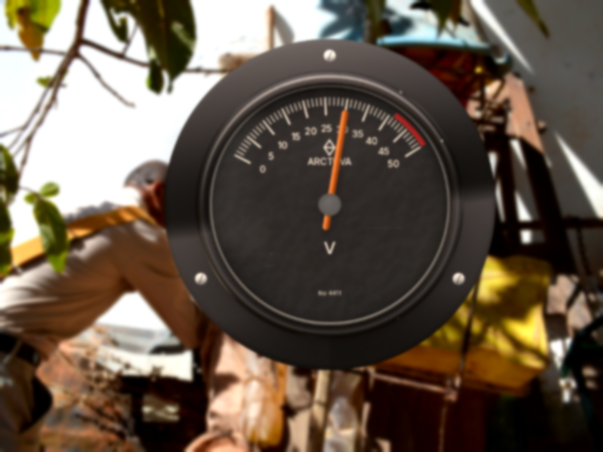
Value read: 30 V
